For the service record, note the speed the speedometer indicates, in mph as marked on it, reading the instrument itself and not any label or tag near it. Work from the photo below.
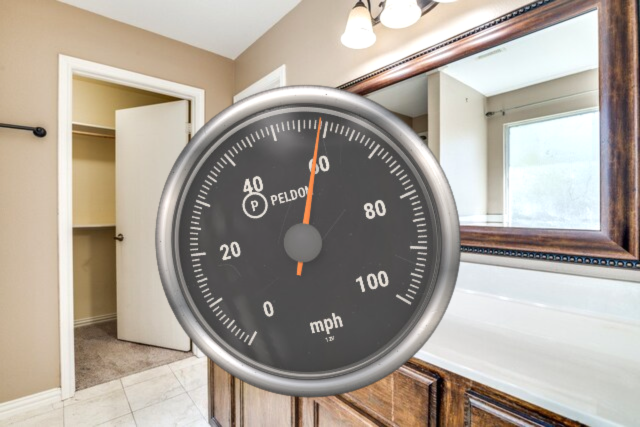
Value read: 59 mph
